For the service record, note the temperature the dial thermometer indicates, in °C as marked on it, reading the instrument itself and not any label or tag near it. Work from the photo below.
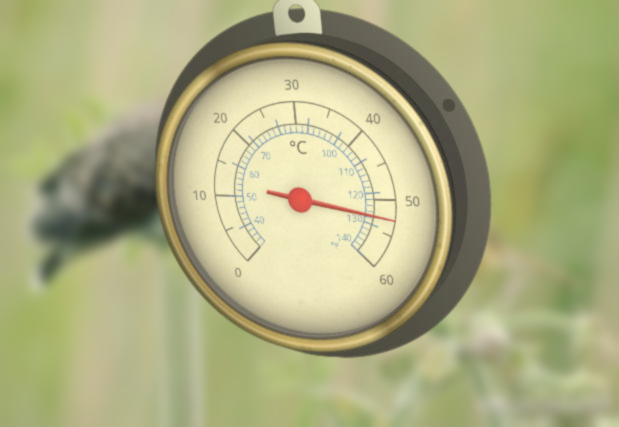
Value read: 52.5 °C
